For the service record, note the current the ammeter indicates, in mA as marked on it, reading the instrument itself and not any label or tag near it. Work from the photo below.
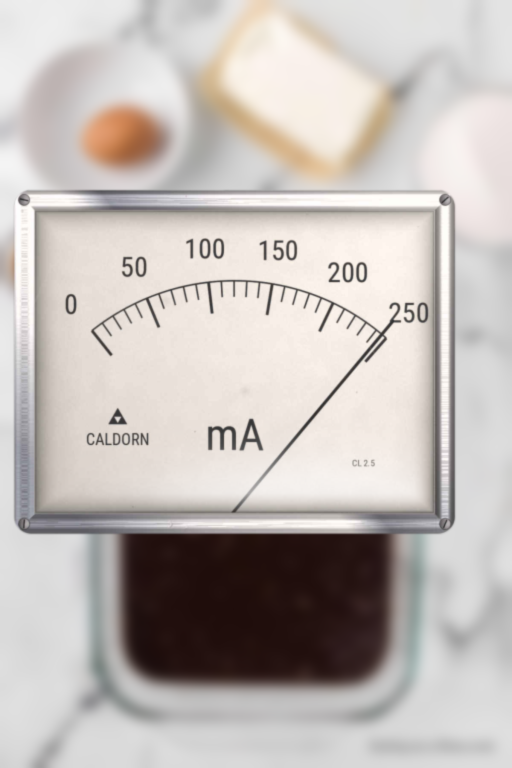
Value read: 245 mA
